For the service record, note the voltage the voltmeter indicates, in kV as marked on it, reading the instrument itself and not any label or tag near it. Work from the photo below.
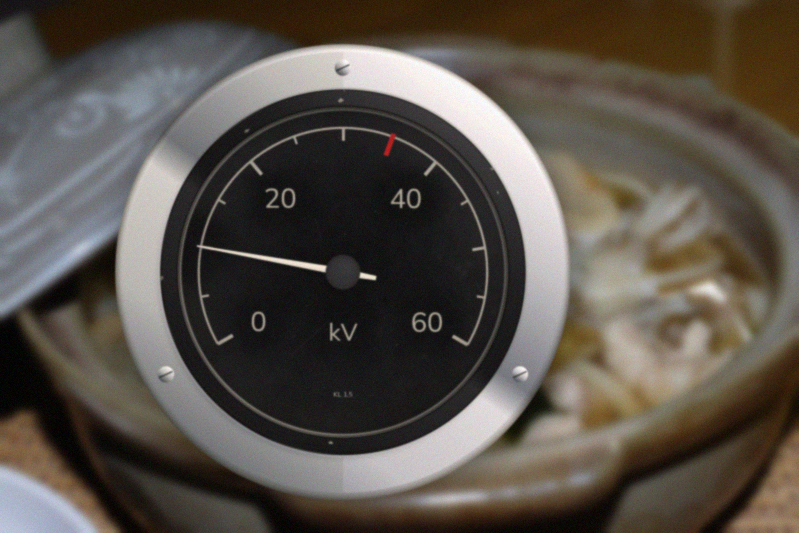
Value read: 10 kV
